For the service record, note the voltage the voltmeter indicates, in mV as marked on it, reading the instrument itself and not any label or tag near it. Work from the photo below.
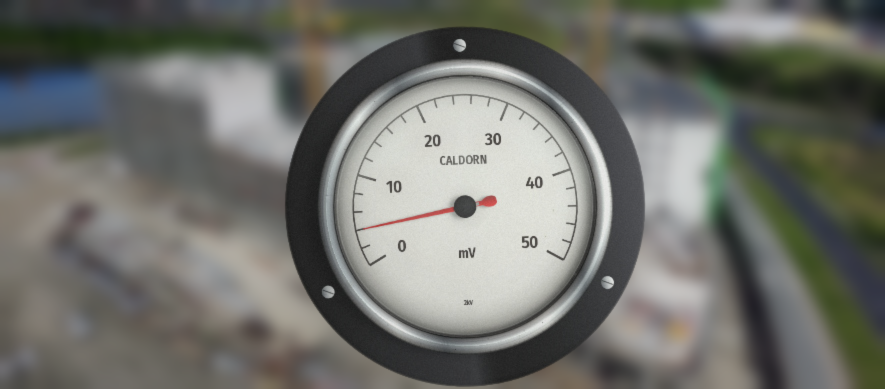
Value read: 4 mV
